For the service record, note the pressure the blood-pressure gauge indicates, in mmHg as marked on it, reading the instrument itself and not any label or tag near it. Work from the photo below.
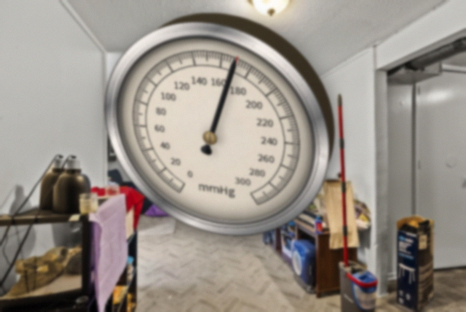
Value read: 170 mmHg
